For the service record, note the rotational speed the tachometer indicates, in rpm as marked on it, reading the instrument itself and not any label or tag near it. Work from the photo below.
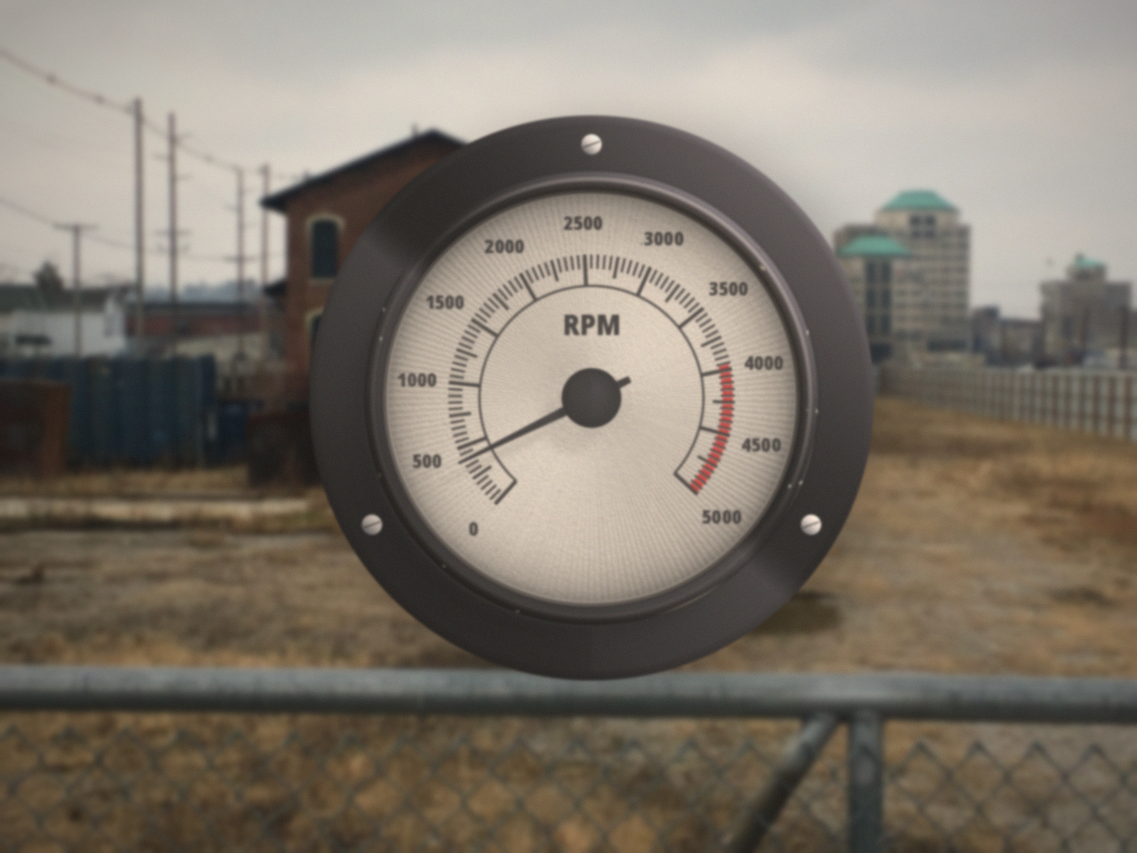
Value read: 400 rpm
